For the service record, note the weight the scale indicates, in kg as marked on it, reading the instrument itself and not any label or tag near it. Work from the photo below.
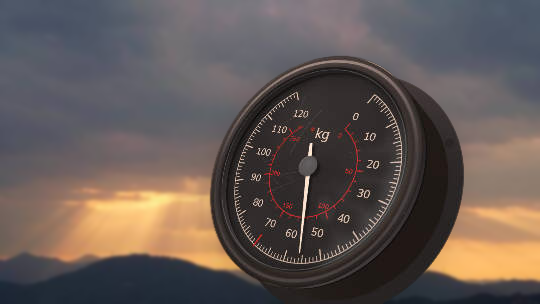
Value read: 55 kg
